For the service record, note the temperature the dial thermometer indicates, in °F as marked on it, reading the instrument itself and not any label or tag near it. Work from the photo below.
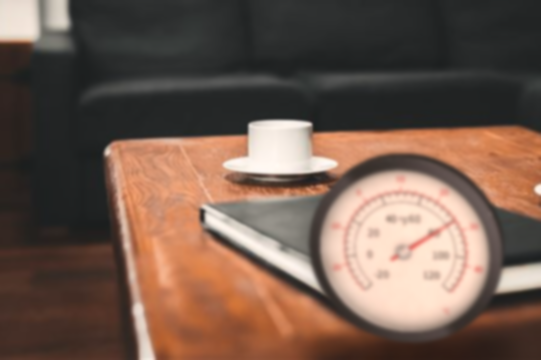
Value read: 80 °F
